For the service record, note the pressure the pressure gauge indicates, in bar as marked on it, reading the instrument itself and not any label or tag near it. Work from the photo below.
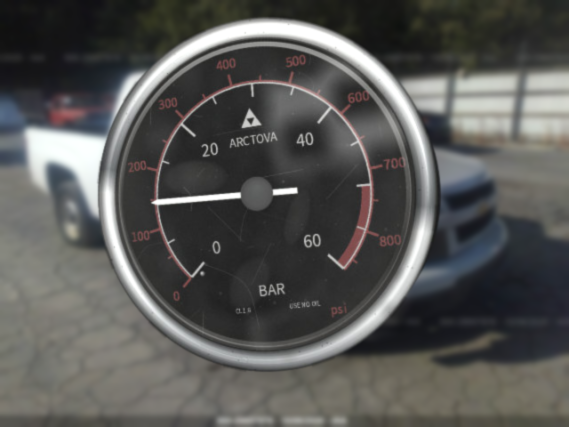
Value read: 10 bar
